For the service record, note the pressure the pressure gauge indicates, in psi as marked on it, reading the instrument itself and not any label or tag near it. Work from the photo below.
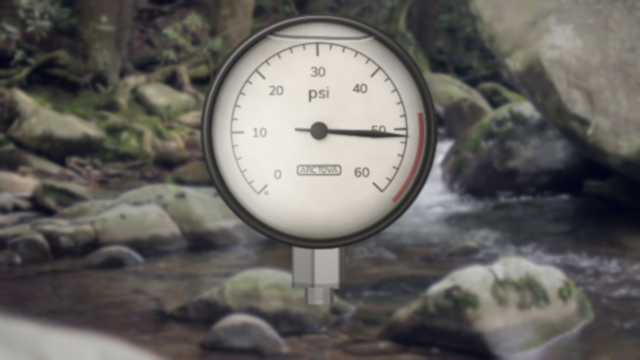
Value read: 51 psi
